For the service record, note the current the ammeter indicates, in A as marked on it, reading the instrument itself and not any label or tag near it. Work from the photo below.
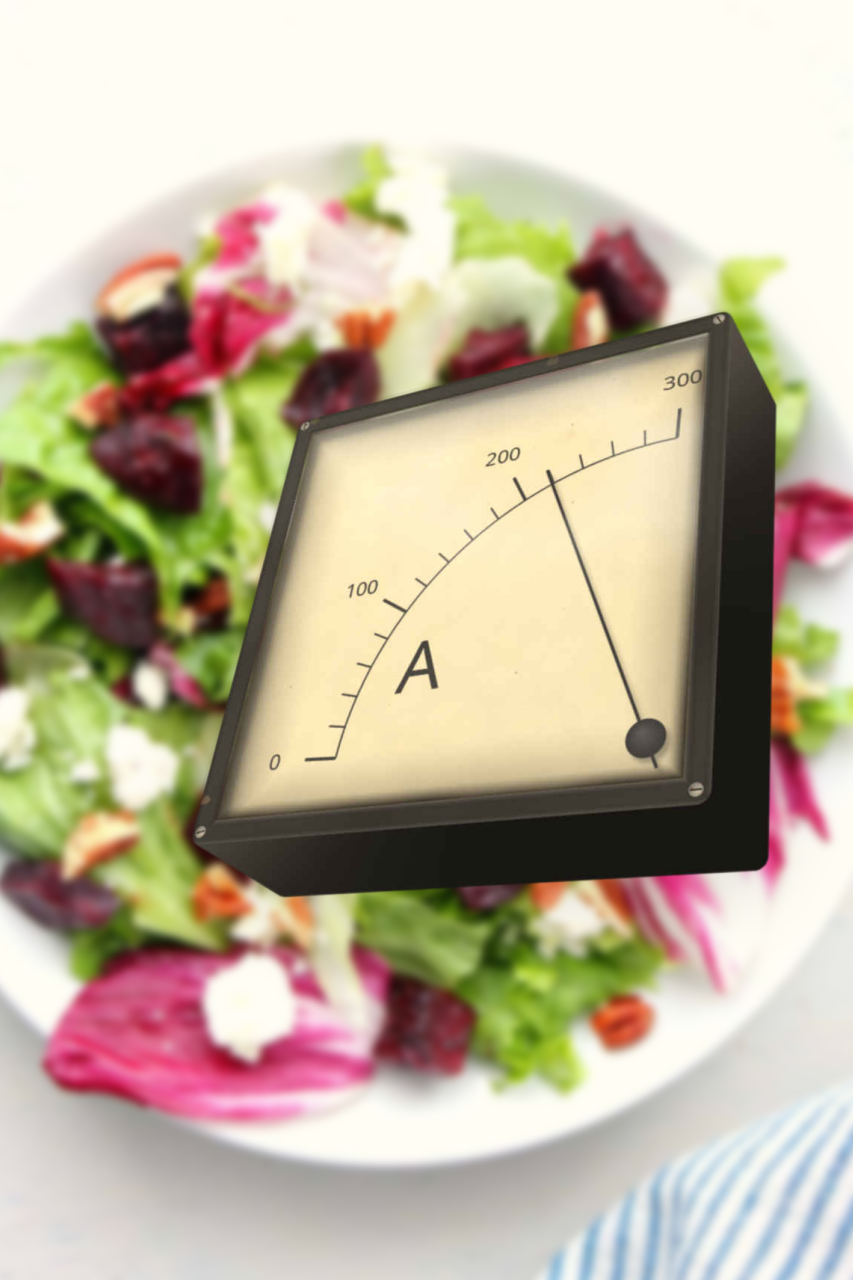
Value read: 220 A
